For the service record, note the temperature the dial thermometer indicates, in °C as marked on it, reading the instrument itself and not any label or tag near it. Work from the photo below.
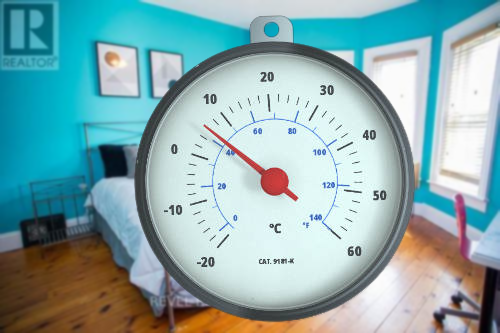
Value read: 6 °C
